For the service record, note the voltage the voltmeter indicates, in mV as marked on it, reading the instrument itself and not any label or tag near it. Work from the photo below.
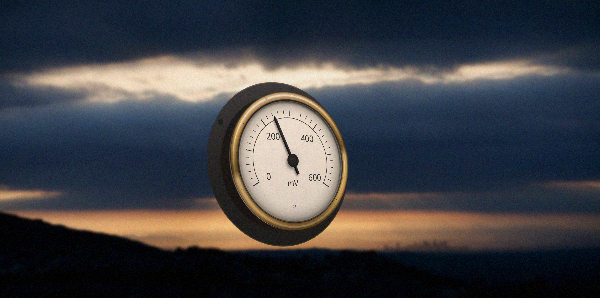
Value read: 240 mV
